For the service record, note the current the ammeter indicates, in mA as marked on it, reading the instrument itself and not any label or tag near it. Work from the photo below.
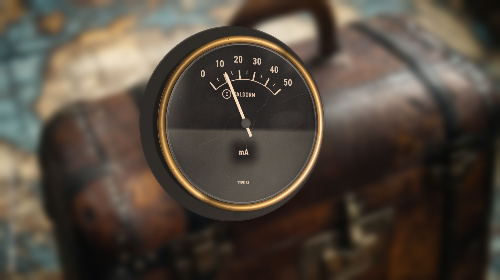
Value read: 10 mA
